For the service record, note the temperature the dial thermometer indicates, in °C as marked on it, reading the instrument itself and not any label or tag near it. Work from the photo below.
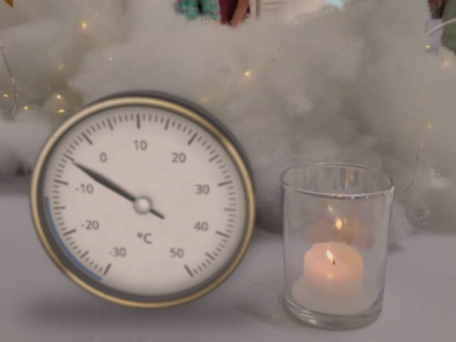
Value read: -5 °C
